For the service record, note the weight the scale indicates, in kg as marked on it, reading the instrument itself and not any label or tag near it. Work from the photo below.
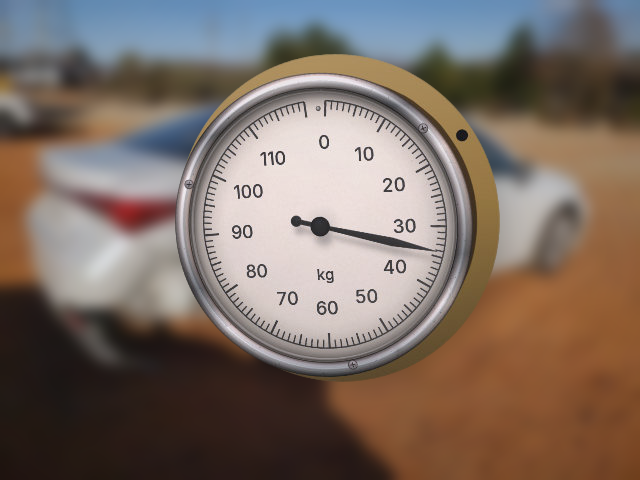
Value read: 34 kg
